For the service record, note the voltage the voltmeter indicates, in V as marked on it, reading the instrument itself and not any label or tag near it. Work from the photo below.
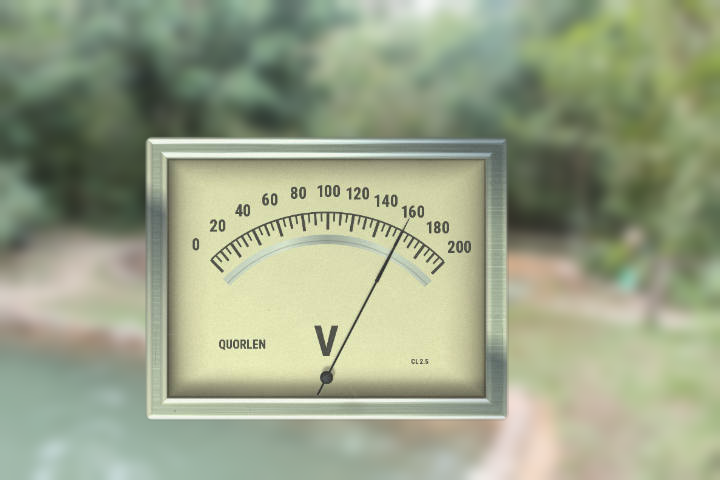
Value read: 160 V
